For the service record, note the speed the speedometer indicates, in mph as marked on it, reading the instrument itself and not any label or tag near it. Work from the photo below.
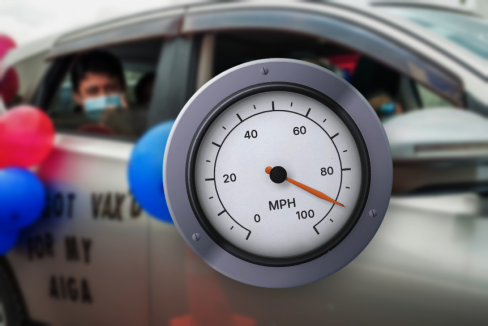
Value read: 90 mph
